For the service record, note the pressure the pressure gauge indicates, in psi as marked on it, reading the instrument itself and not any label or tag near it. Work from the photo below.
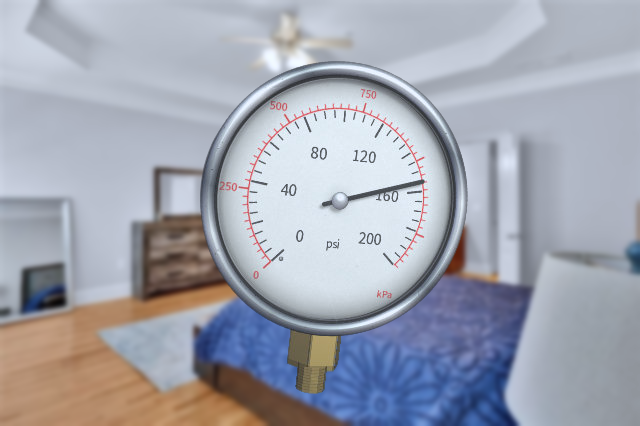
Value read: 155 psi
